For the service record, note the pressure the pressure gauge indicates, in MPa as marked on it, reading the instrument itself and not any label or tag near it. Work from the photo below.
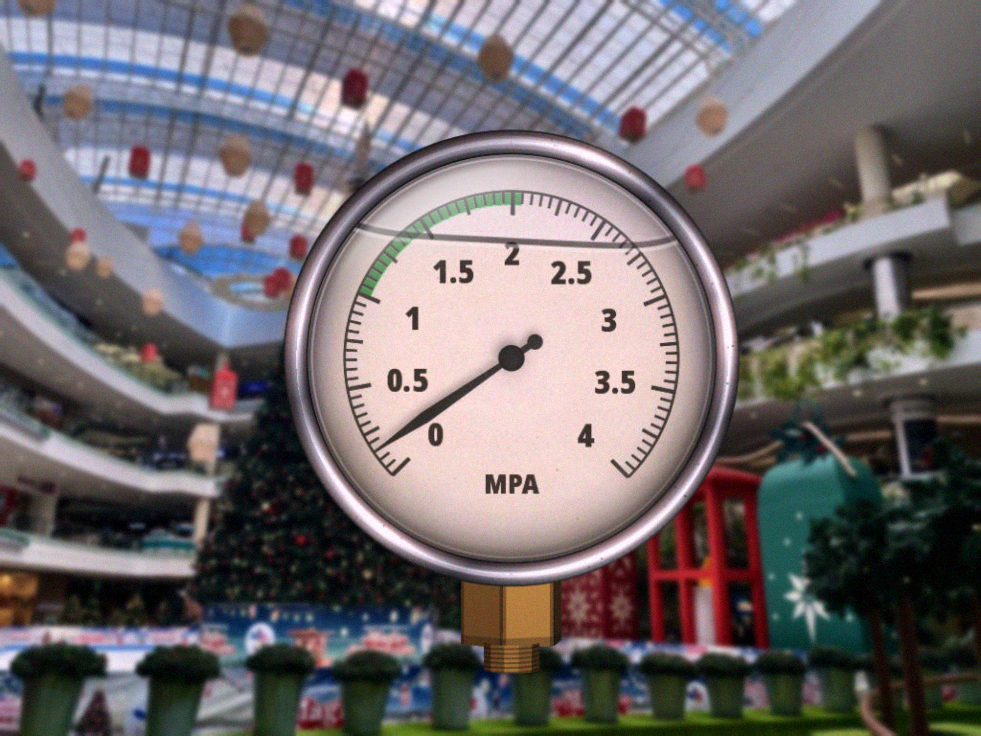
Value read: 0.15 MPa
